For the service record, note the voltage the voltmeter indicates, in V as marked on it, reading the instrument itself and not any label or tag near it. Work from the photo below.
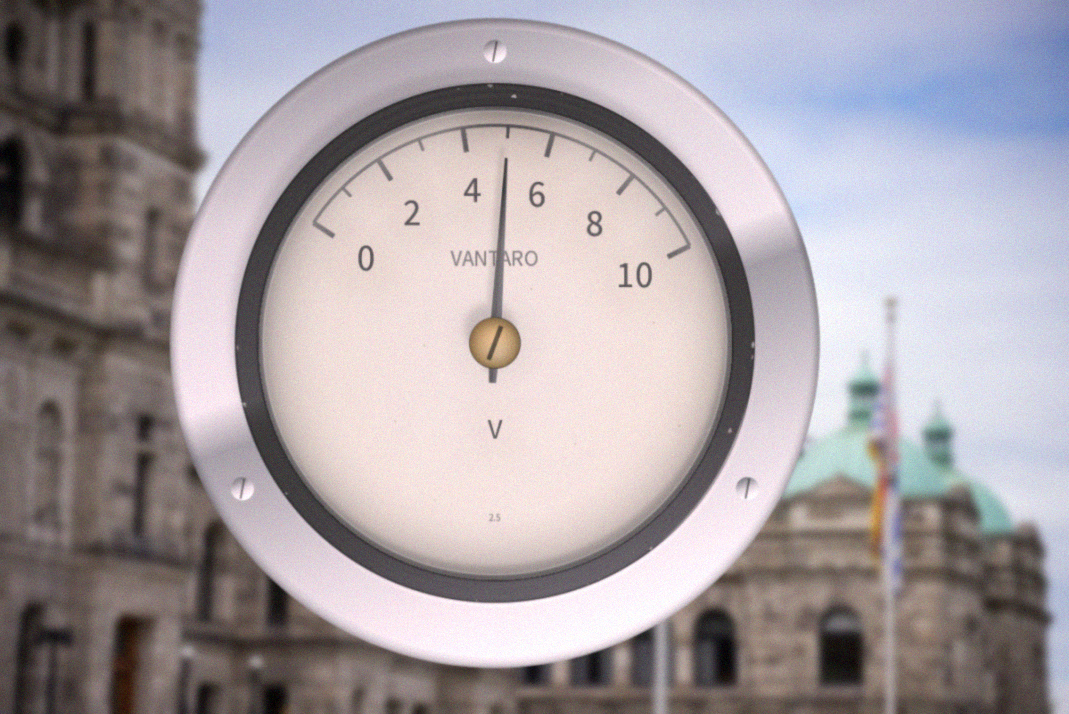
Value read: 5 V
